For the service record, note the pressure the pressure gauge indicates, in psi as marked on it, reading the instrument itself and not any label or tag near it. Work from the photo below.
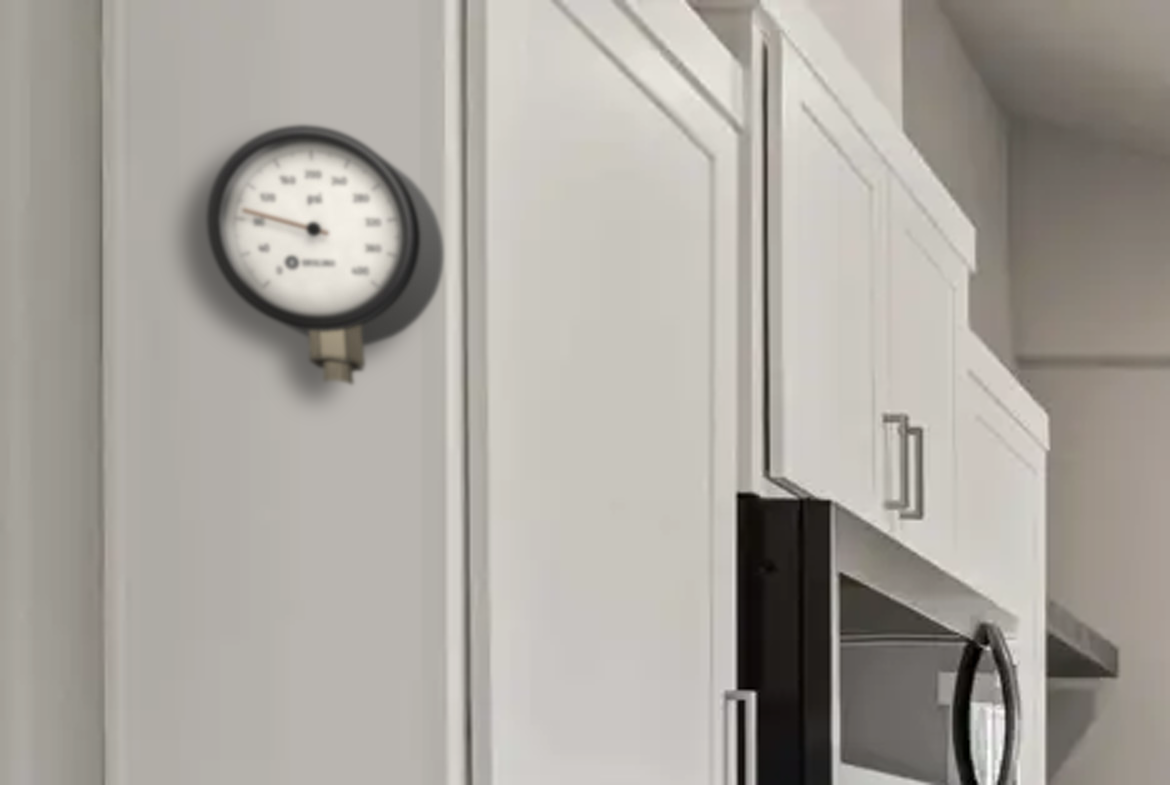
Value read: 90 psi
